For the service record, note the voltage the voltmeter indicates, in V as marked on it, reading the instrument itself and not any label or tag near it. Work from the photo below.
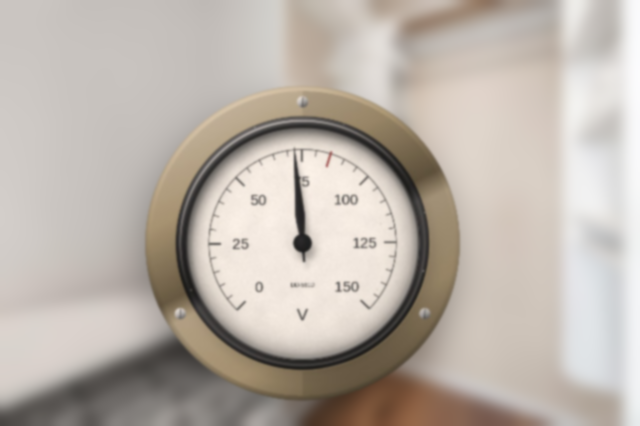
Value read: 72.5 V
